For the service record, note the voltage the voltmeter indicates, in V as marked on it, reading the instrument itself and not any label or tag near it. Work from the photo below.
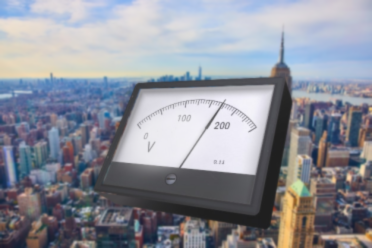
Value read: 175 V
